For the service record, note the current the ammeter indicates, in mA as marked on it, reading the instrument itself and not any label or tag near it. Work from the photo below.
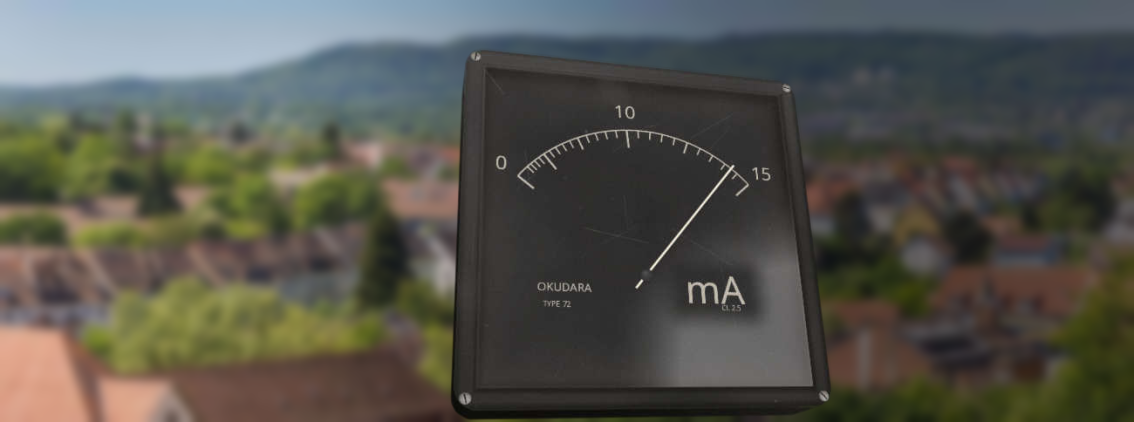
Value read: 14.25 mA
